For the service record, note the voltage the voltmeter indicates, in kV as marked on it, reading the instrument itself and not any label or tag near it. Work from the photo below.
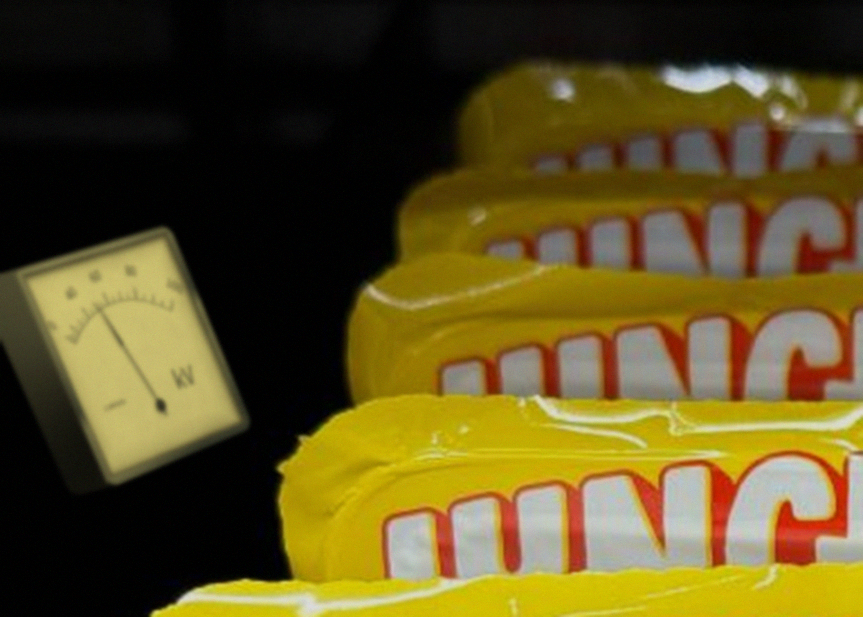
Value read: 50 kV
